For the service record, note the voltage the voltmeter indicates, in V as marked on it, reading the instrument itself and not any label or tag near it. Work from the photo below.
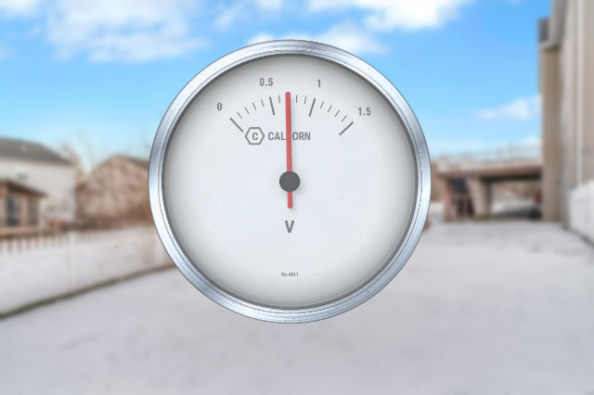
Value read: 0.7 V
